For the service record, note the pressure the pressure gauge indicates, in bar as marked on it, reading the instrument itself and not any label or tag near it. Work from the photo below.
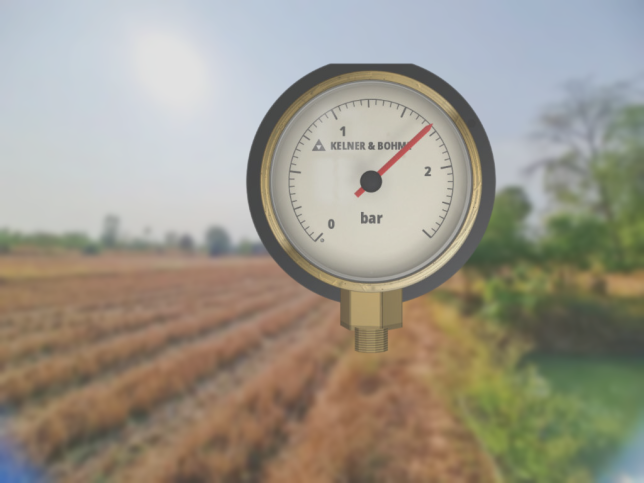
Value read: 1.7 bar
